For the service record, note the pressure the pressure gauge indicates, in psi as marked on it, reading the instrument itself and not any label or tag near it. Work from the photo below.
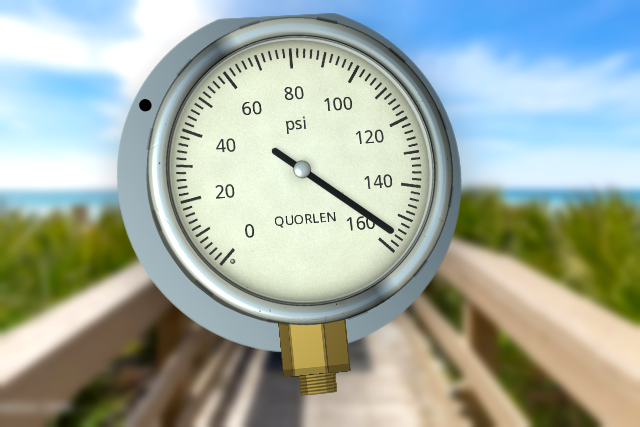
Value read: 156 psi
